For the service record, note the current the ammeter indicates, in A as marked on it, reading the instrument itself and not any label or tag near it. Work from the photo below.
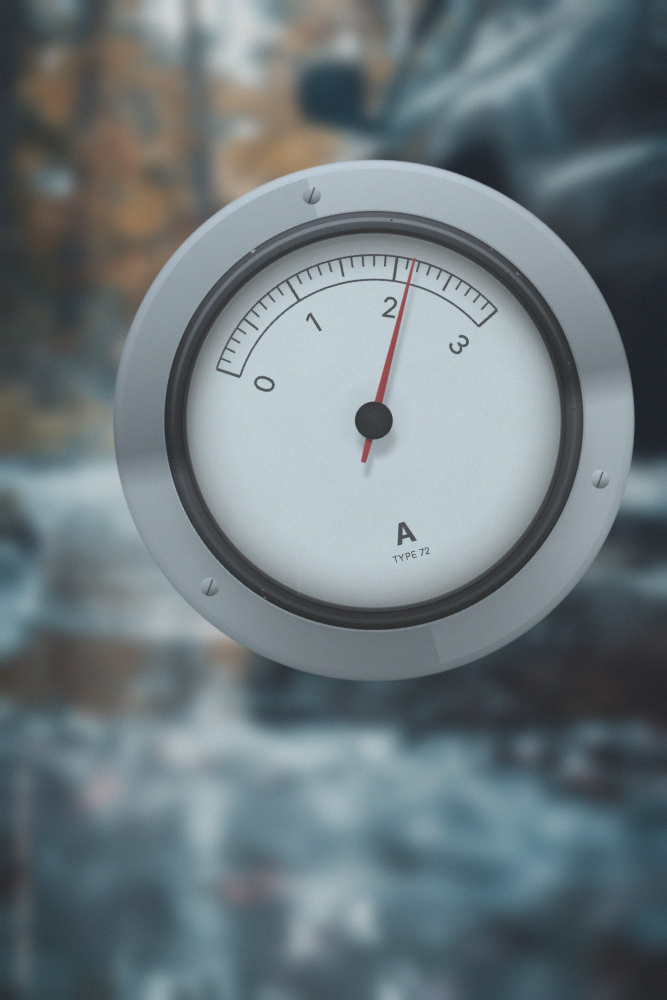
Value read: 2.15 A
